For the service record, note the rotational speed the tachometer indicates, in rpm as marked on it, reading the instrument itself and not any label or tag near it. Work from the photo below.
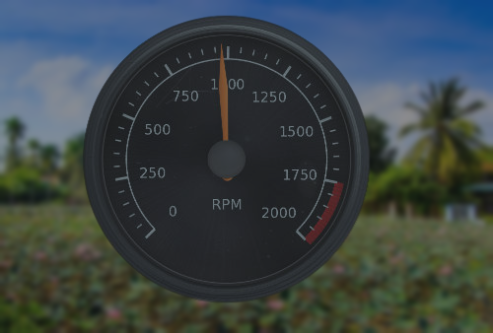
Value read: 975 rpm
